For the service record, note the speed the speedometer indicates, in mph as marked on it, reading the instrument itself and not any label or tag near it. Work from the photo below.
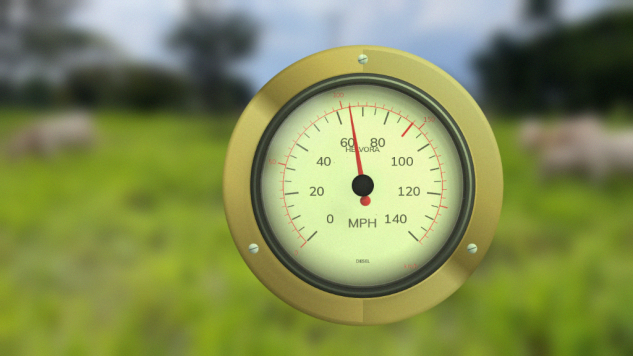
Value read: 65 mph
